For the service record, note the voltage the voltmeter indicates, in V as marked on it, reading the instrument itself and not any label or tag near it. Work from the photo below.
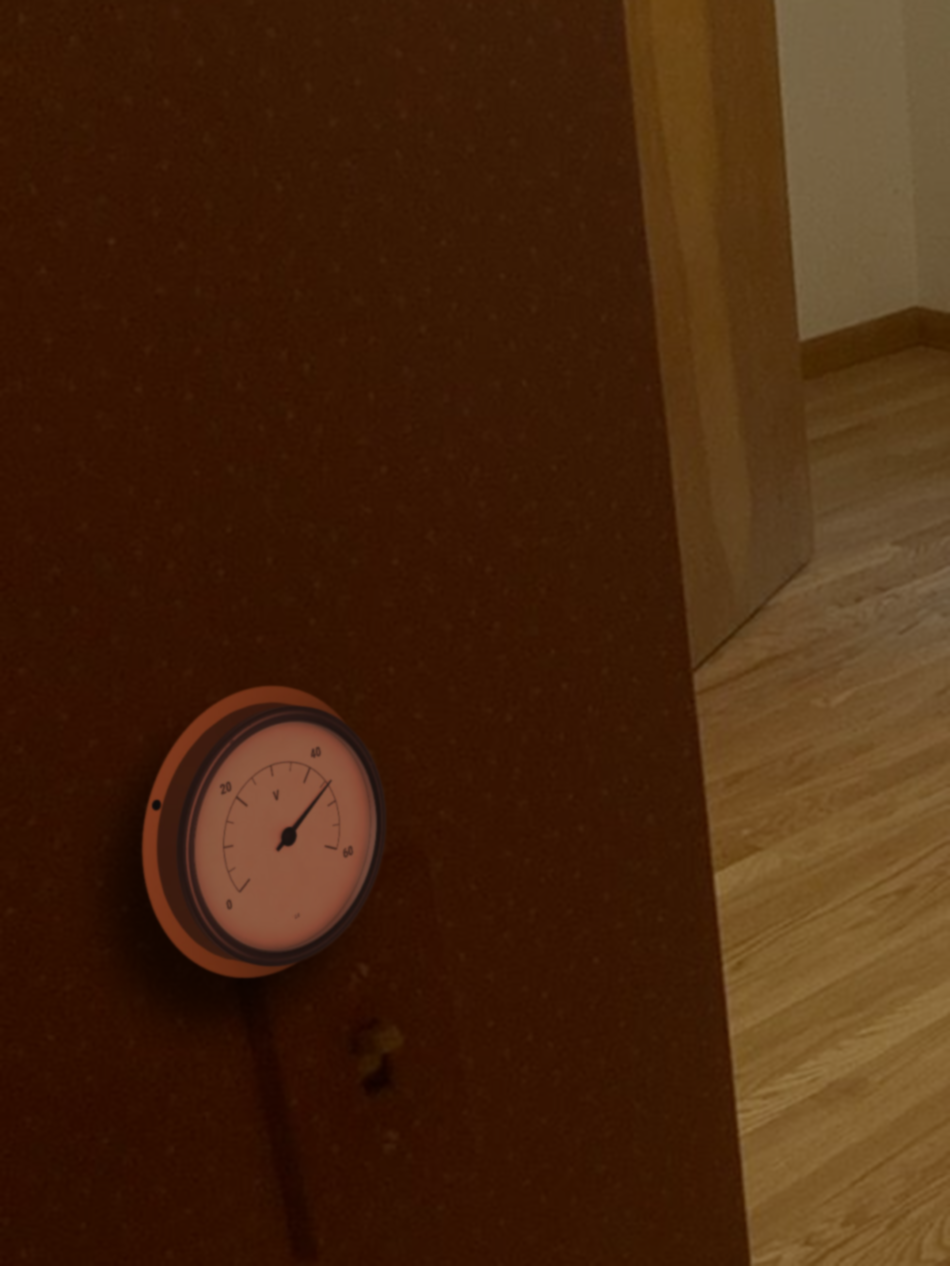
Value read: 45 V
